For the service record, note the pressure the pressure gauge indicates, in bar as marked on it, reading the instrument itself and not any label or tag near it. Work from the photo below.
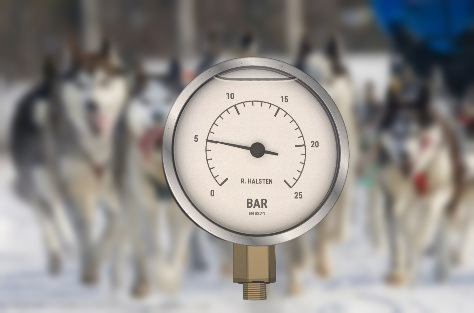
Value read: 5 bar
